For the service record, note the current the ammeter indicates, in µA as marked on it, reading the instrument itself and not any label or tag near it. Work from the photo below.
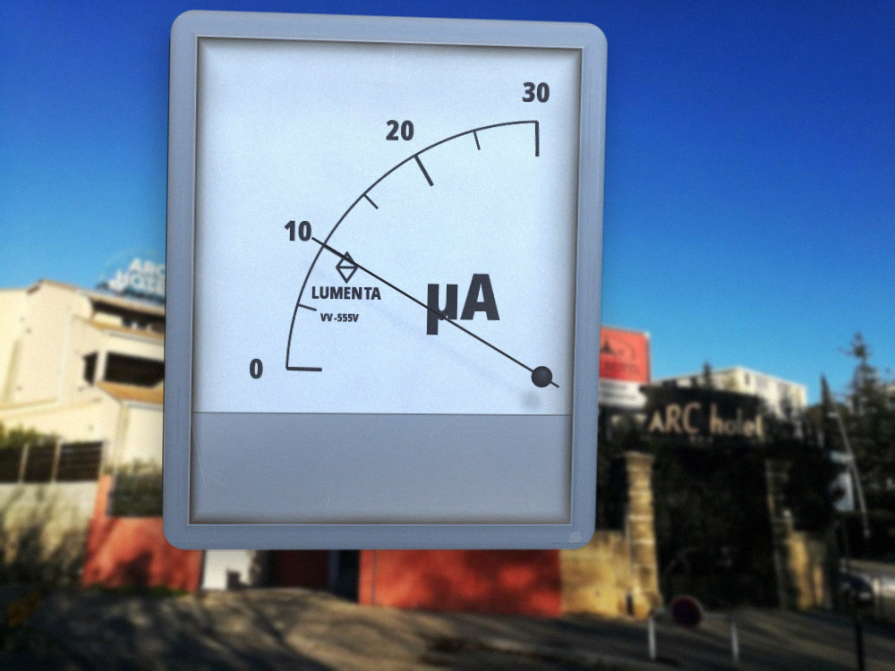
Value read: 10 µA
